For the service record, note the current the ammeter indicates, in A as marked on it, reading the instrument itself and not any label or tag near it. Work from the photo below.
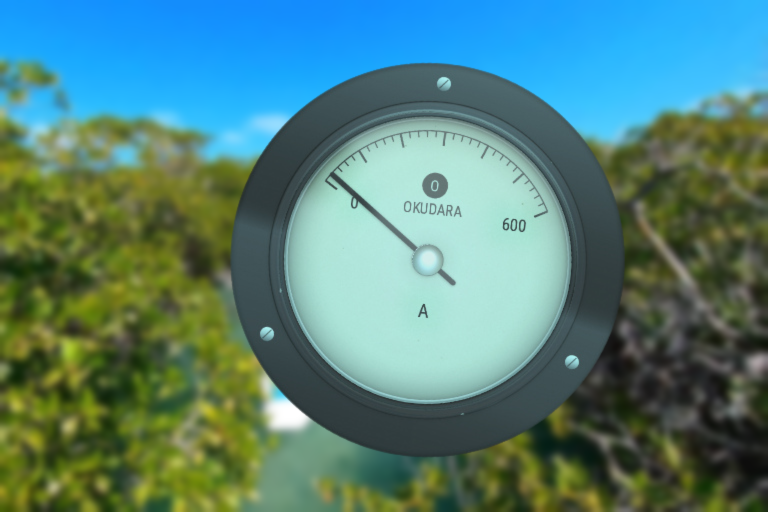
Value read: 20 A
